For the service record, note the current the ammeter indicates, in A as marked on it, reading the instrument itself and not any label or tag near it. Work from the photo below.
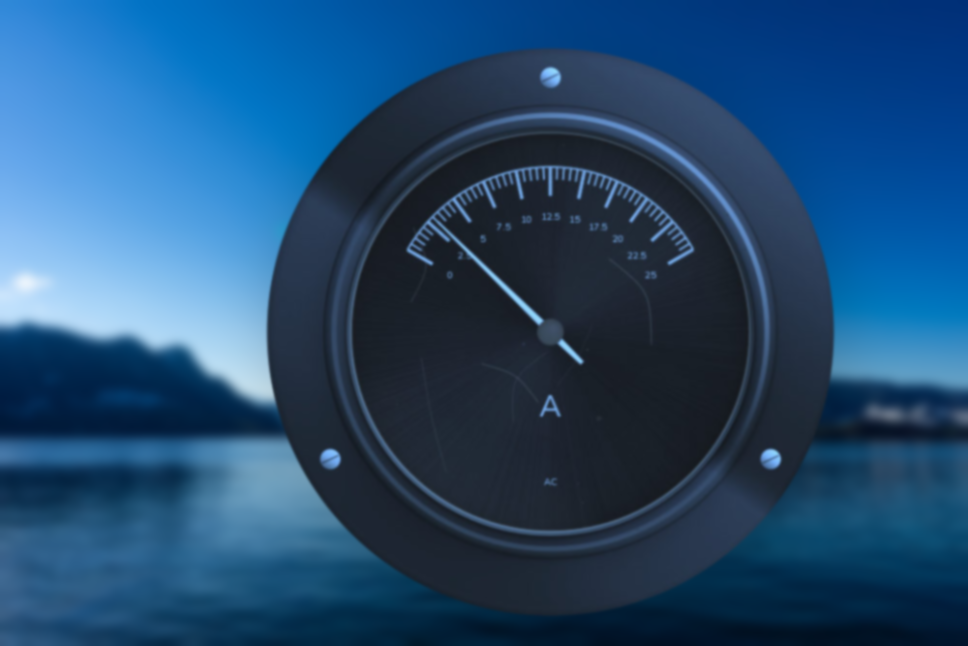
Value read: 3 A
